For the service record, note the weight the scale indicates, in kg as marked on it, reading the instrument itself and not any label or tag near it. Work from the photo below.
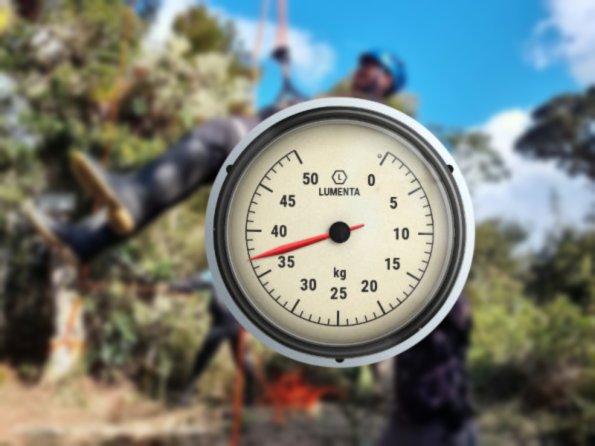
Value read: 37 kg
